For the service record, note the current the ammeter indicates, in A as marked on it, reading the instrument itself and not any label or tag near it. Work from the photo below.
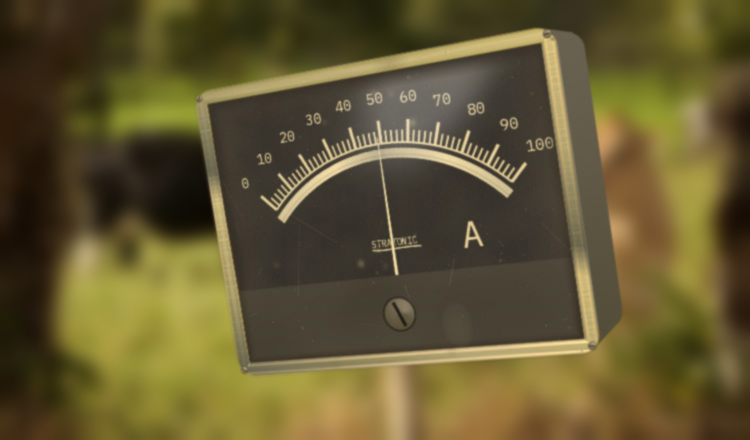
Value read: 50 A
